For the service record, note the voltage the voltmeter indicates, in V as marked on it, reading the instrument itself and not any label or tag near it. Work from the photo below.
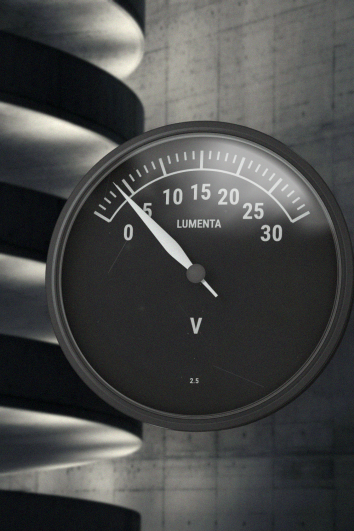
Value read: 4 V
